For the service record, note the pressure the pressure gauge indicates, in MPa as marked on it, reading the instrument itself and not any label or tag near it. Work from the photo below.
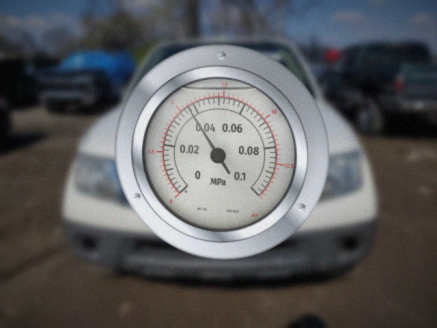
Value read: 0.038 MPa
